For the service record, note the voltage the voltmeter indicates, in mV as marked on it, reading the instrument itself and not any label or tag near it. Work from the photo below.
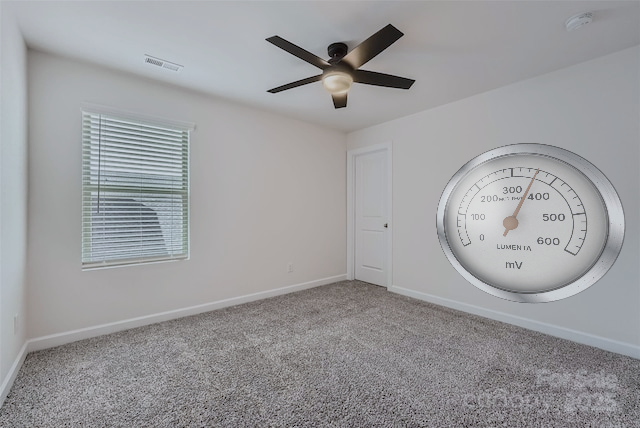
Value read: 360 mV
